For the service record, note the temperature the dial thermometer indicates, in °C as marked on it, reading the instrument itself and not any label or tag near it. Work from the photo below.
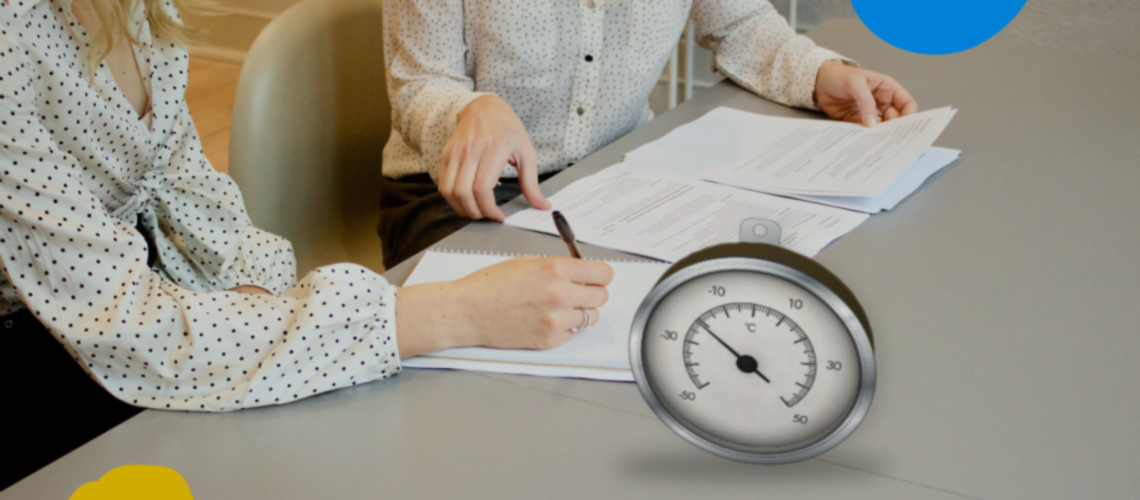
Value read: -20 °C
